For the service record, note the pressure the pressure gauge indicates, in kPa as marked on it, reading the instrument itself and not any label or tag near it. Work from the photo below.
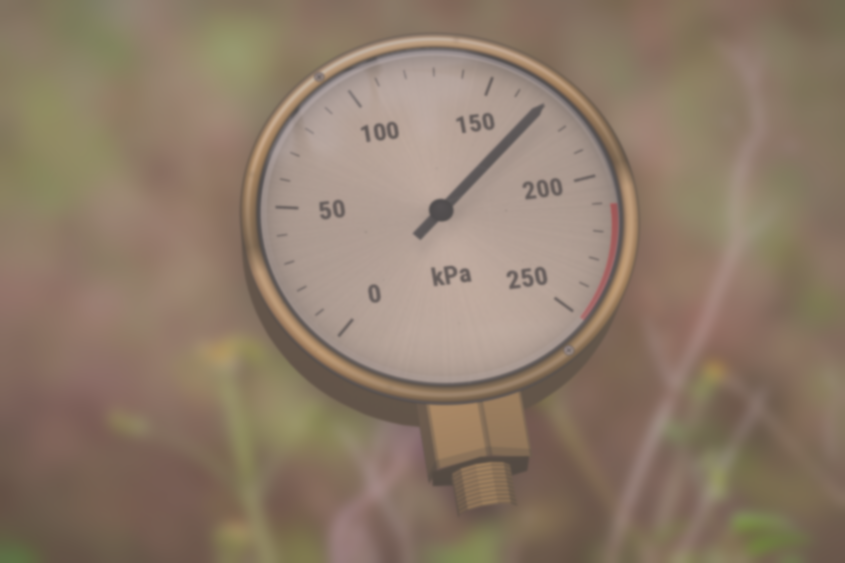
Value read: 170 kPa
